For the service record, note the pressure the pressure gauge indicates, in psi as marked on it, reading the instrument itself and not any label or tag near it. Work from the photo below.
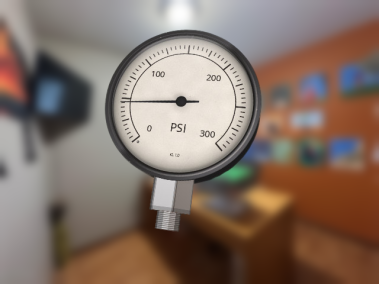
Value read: 45 psi
